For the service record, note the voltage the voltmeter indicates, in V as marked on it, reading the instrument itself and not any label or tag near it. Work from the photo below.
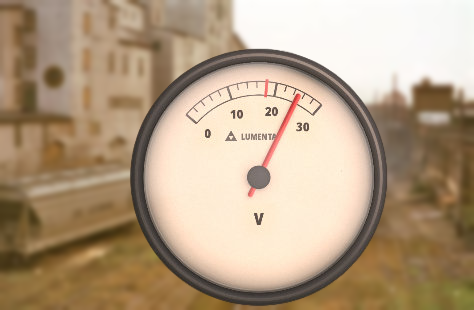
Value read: 25 V
